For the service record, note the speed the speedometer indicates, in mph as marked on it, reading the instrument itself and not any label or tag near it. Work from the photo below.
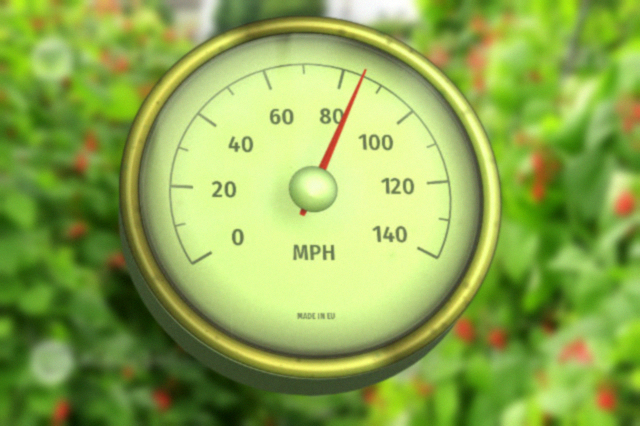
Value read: 85 mph
